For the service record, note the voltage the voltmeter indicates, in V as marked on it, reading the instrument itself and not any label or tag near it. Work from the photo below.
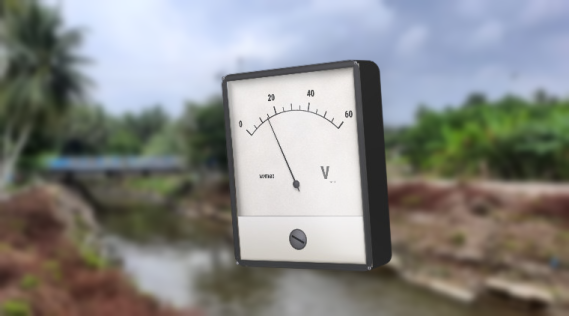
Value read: 15 V
